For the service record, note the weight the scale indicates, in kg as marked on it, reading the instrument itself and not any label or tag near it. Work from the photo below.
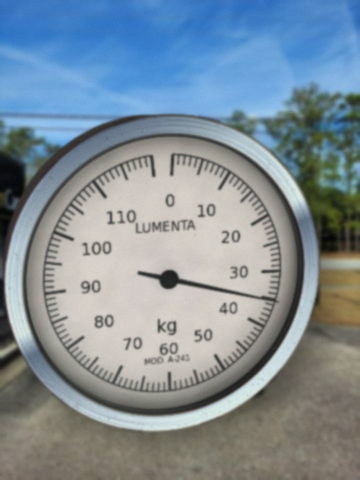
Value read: 35 kg
